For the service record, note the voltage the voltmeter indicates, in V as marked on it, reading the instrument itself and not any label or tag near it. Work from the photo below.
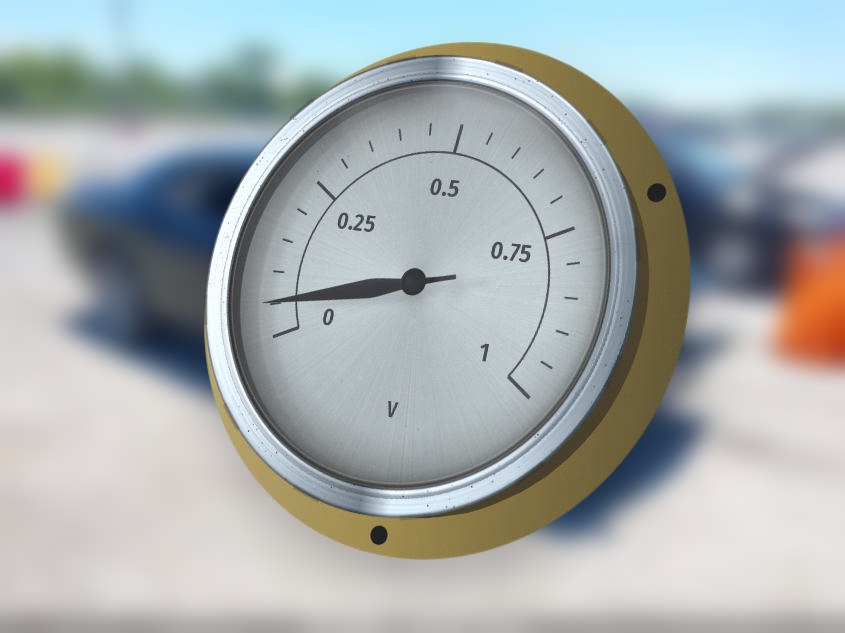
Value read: 0.05 V
